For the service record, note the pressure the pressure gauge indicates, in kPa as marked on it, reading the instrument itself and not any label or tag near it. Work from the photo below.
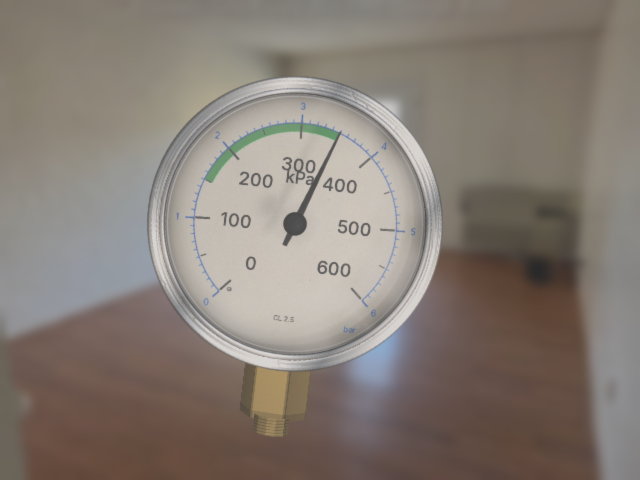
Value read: 350 kPa
